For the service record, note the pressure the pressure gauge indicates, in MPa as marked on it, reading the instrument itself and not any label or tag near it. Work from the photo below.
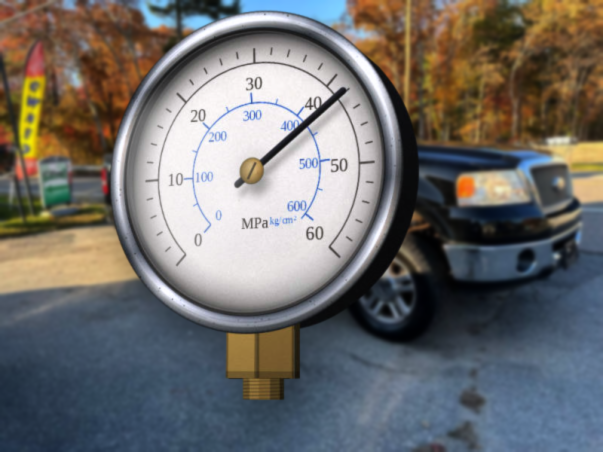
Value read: 42 MPa
